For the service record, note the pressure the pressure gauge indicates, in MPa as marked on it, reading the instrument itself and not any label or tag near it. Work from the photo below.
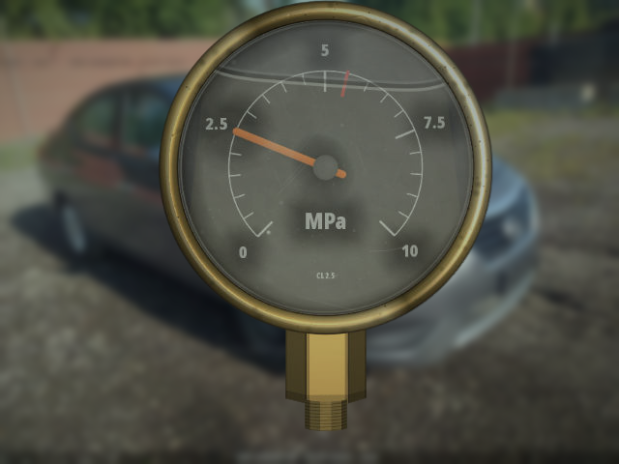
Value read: 2.5 MPa
